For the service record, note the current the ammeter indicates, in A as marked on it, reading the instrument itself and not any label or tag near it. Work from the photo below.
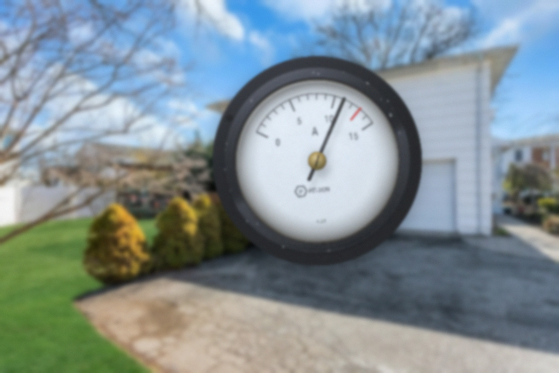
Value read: 11 A
